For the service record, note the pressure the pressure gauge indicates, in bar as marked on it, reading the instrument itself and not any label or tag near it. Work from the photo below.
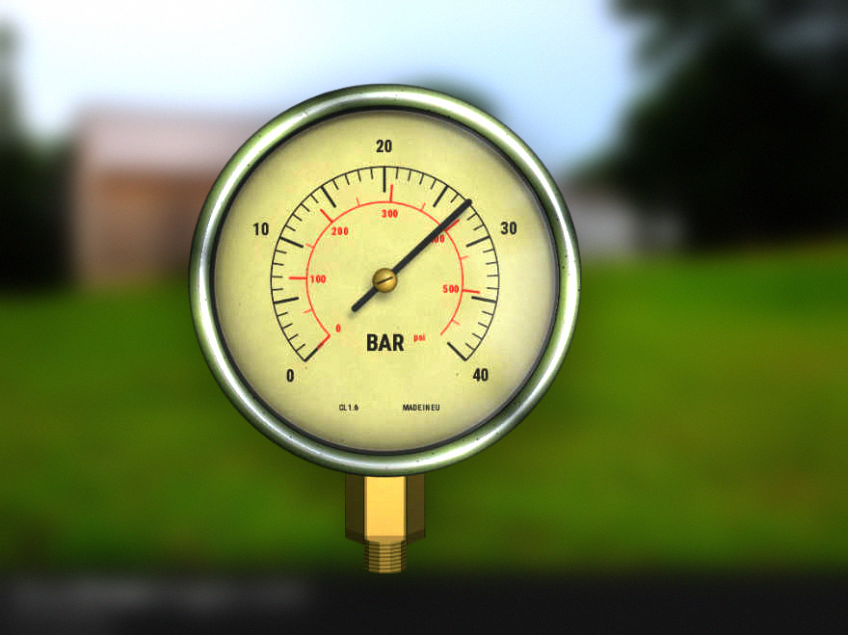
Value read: 27 bar
